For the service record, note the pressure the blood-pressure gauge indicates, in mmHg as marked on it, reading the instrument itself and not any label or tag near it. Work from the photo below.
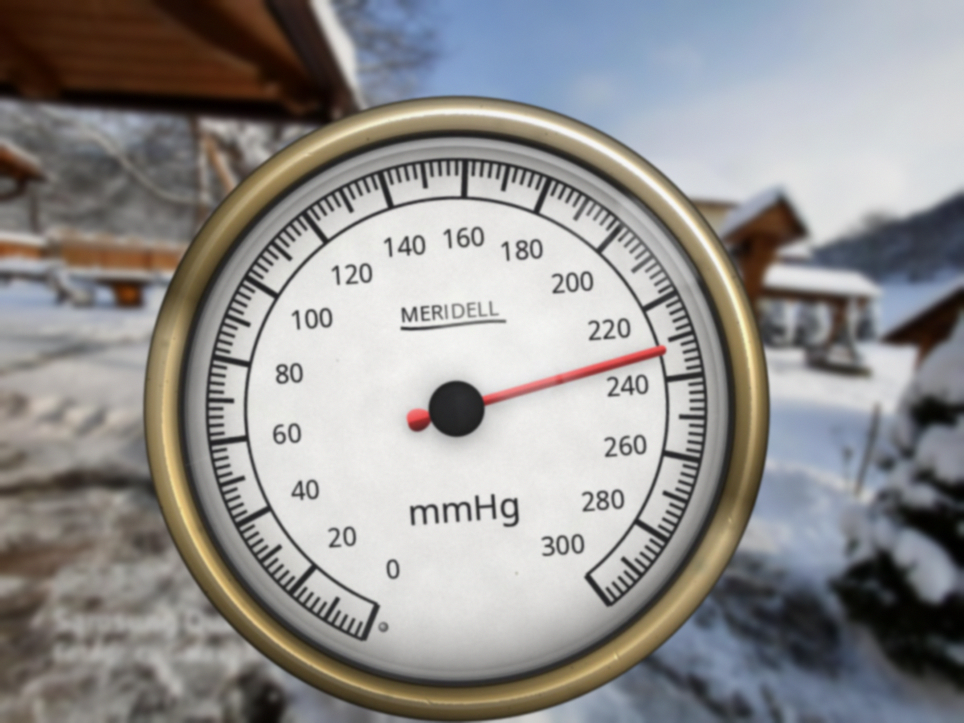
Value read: 232 mmHg
